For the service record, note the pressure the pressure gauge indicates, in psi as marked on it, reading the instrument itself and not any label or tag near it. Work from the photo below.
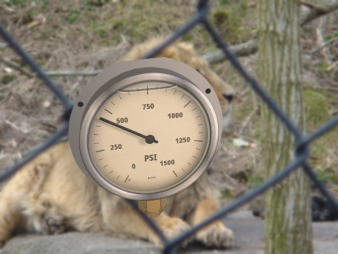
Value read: 450 psi
